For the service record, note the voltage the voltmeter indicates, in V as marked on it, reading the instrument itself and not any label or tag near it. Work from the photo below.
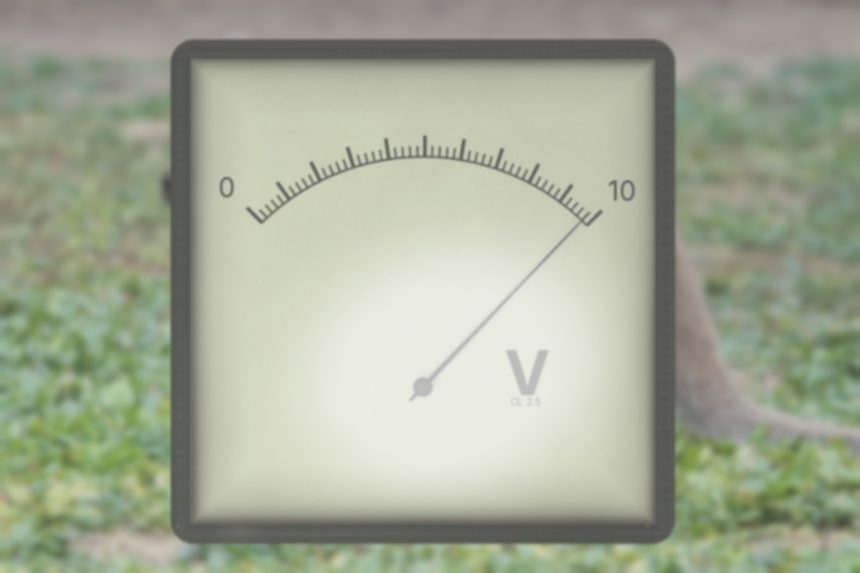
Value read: 9.8 V
